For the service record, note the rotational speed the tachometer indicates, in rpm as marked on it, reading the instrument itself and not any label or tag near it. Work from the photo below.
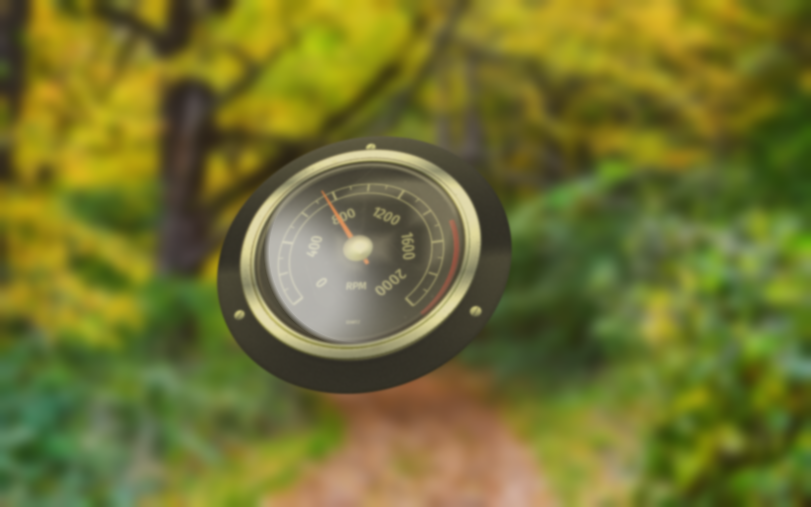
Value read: 750 rpm
